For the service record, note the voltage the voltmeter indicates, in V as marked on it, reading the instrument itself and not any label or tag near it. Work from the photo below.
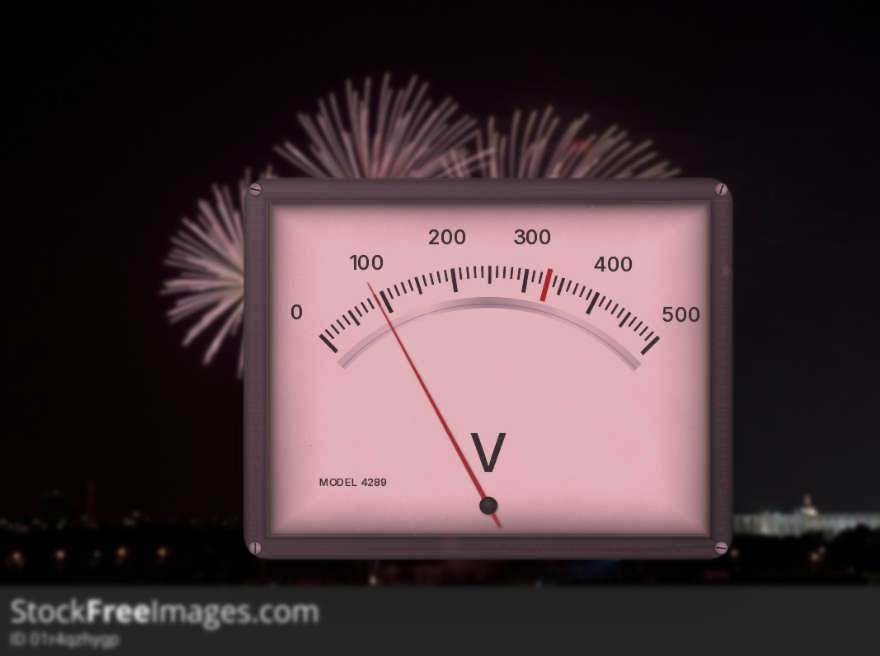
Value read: 90 V
